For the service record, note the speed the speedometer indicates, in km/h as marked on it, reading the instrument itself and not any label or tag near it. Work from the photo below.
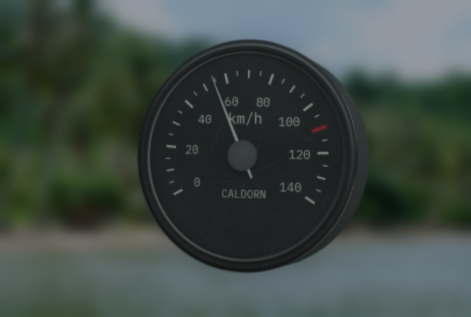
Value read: 55 km/h
